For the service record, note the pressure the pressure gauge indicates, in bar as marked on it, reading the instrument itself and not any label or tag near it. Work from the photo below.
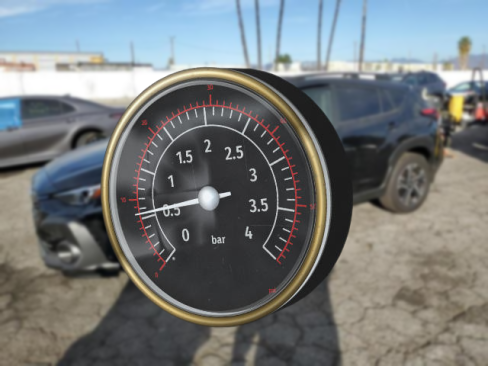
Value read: 0.55 bar
